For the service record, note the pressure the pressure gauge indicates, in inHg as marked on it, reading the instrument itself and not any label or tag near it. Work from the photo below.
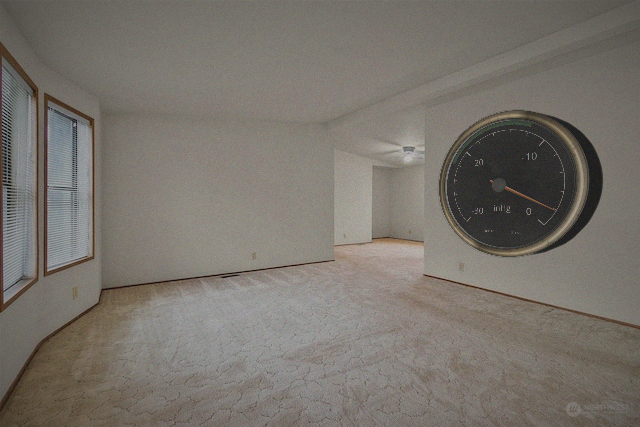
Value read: -2 inHg
